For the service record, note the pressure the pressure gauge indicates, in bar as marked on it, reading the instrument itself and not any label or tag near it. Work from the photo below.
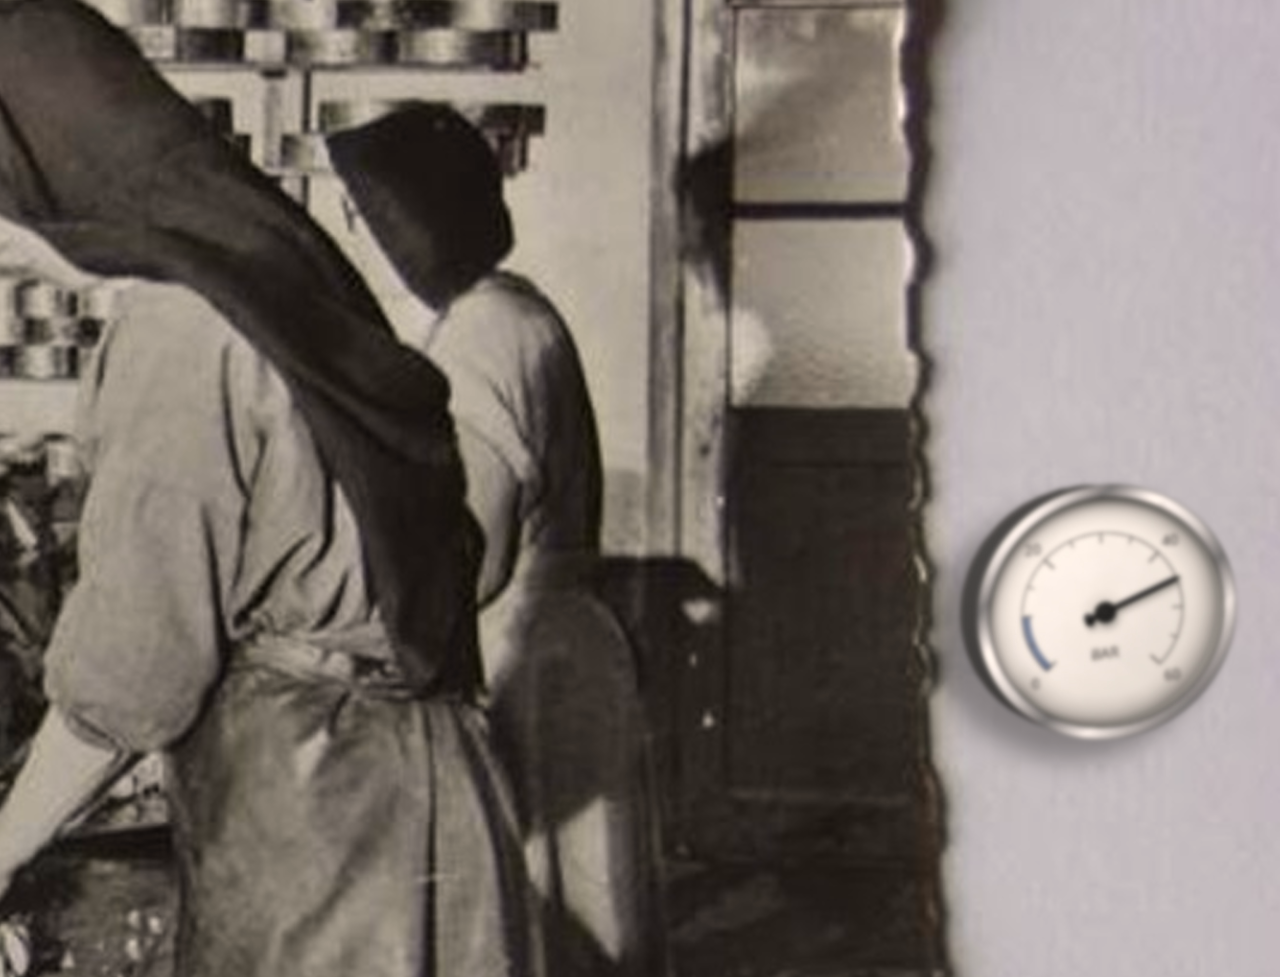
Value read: 45 bar
